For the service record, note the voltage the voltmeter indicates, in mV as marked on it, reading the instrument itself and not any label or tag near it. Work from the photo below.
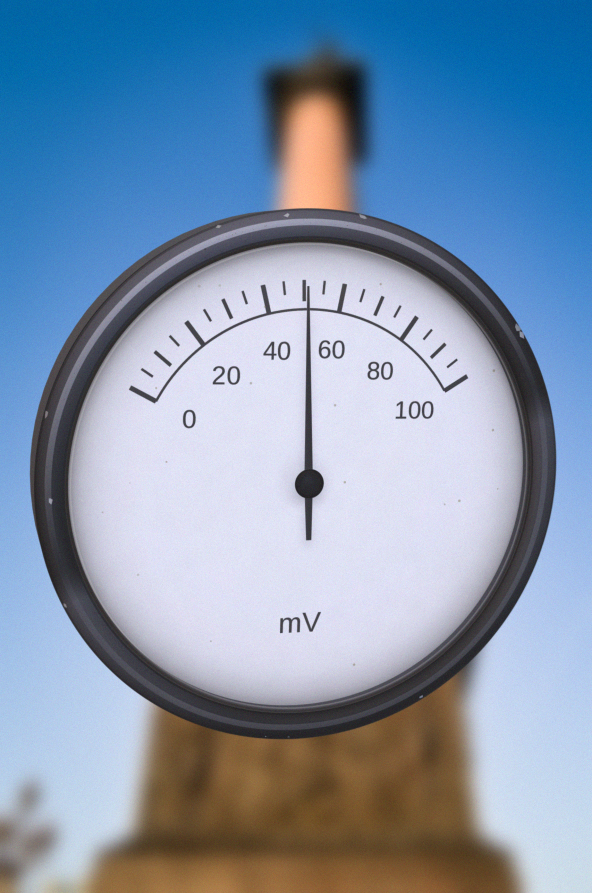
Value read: 50 mV
